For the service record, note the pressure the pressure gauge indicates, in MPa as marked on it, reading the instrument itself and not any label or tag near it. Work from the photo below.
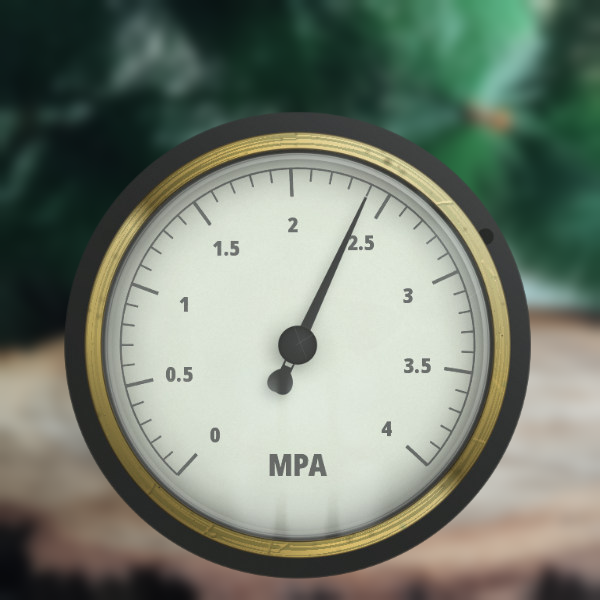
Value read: 2.4 MPa
